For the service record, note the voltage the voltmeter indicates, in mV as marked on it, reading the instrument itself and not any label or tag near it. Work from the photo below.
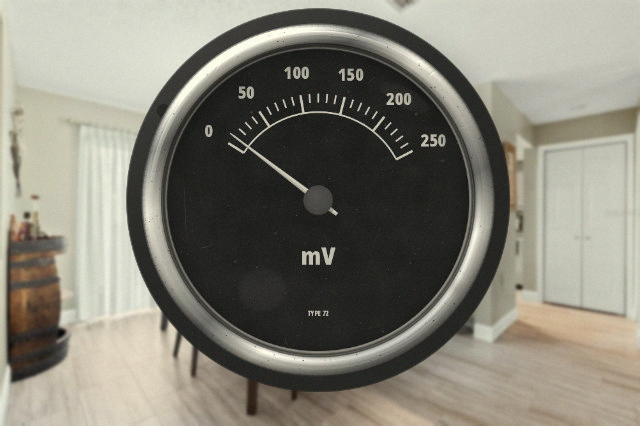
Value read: 10 mV
